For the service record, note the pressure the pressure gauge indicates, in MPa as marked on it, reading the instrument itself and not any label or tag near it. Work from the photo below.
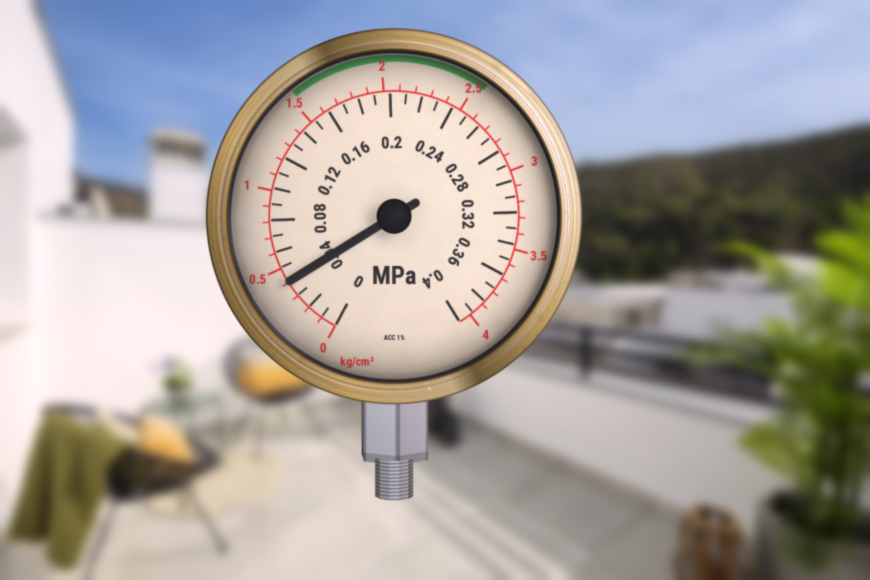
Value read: 0.04 MPa
